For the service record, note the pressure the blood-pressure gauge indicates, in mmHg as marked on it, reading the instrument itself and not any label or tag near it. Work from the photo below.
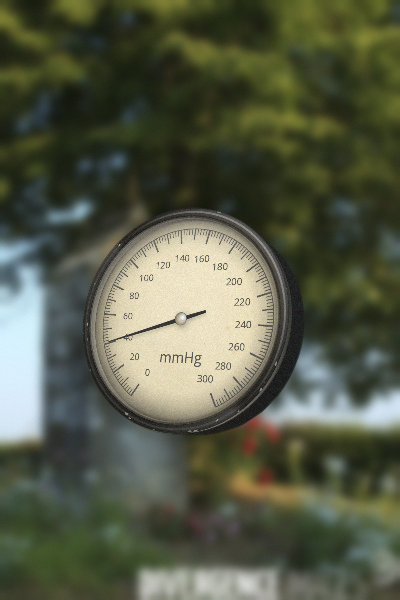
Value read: 40 mmHg
